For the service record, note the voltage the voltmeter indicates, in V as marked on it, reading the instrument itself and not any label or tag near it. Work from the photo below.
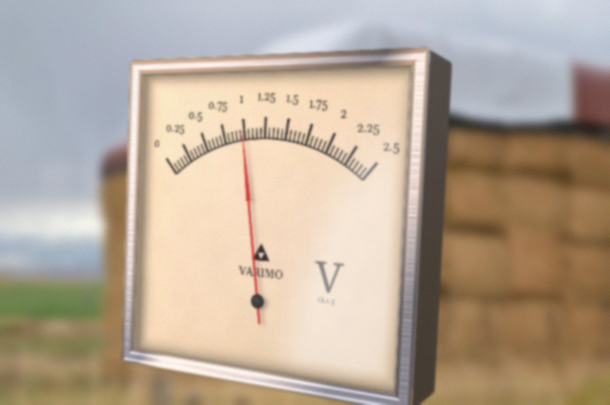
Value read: 1 V
